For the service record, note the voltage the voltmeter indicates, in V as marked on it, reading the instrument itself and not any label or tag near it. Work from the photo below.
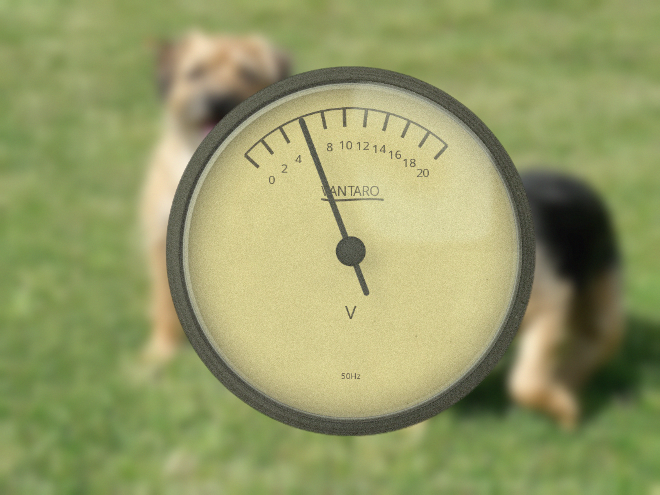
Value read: 6 V
